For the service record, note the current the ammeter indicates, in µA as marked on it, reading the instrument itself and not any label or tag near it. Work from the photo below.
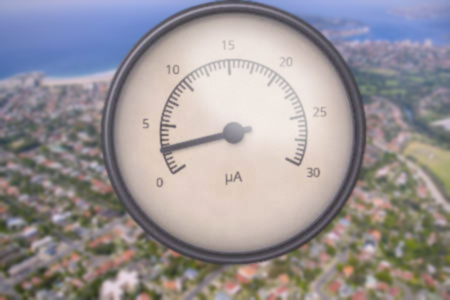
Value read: 2.5 µA
